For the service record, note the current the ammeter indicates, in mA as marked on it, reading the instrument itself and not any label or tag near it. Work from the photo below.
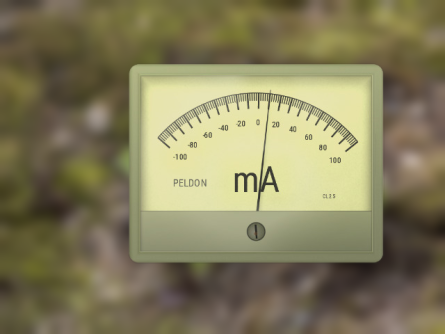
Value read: 10 mA
